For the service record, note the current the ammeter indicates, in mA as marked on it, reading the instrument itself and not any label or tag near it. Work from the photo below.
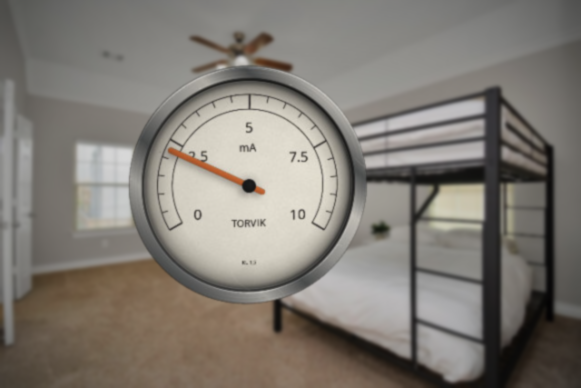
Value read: 2.25 mA
